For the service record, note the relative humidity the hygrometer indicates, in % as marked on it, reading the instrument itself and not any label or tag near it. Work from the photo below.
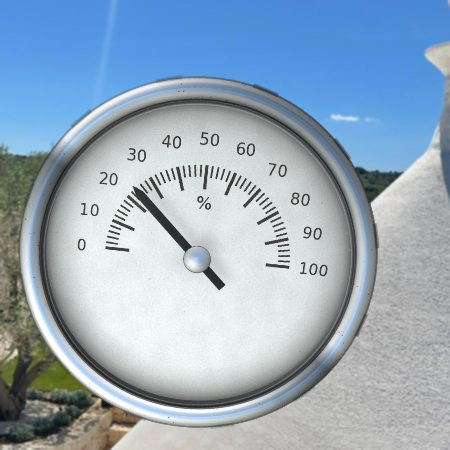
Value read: 24 %
